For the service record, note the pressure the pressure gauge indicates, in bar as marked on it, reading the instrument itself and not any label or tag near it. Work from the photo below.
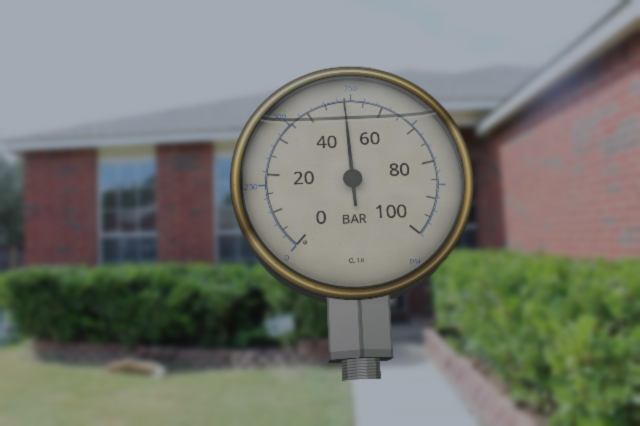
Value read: 50 bar
